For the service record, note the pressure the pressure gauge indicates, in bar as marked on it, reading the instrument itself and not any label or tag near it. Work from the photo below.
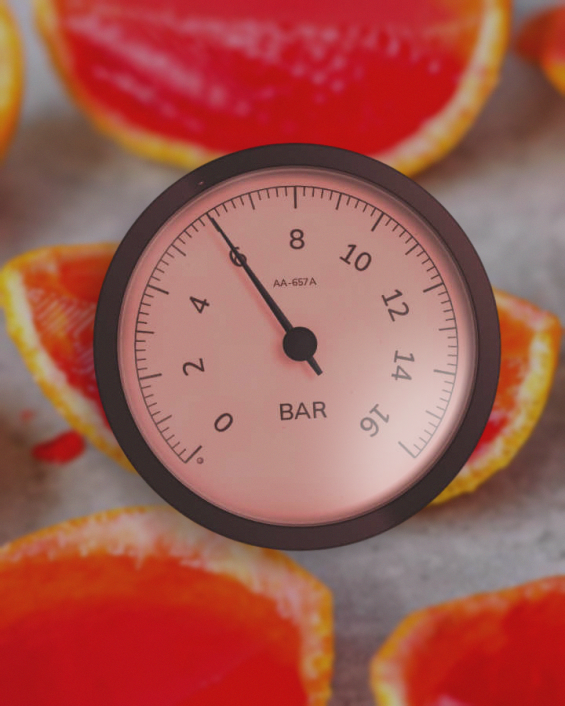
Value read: 6 bar
